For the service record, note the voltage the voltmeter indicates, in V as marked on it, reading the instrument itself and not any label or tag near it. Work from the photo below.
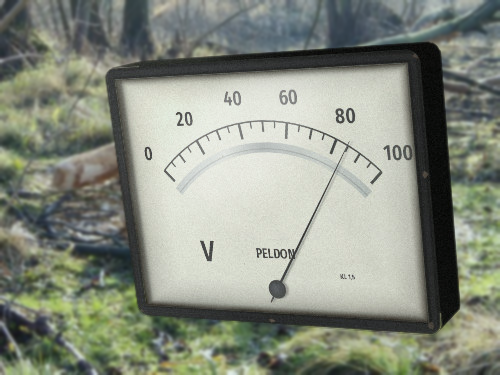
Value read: 85 V
